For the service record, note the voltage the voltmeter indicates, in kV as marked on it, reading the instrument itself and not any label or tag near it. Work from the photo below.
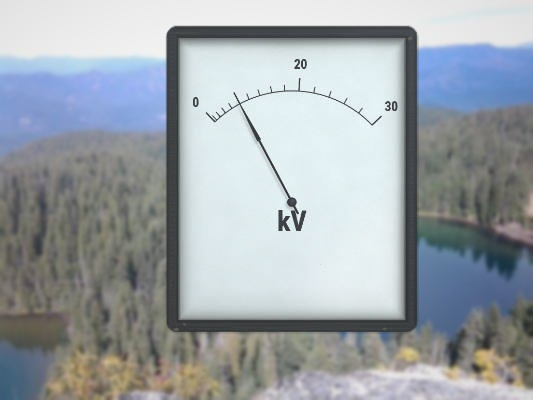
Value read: 10 kV
